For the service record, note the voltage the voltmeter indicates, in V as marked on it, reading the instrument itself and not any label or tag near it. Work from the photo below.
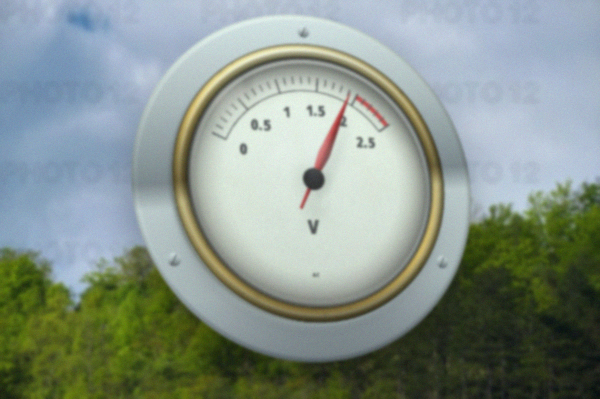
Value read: 1.9 V
